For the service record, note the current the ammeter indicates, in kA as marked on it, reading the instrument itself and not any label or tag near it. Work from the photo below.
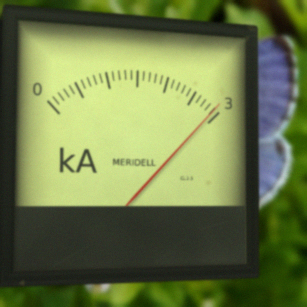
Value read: 2.9 kA
